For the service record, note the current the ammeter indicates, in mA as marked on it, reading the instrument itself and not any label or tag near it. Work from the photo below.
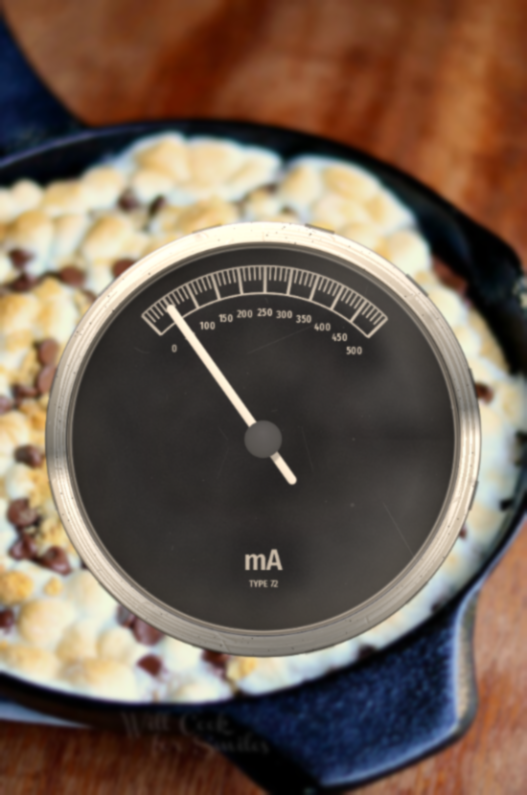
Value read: 50 mA
